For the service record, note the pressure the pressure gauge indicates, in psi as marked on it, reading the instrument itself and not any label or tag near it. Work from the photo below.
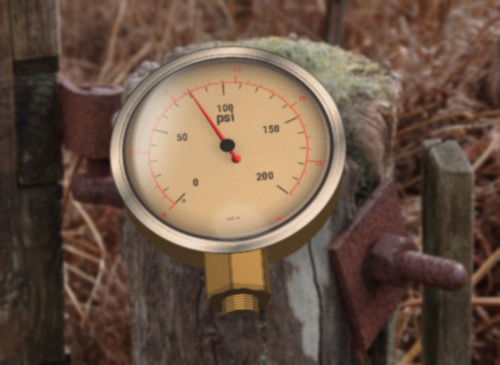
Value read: 80 psi
